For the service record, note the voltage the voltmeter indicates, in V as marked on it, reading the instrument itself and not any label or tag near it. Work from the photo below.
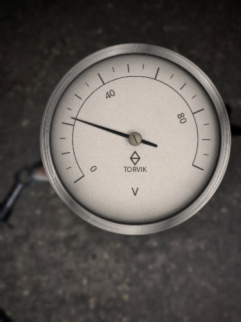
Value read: 22.5 V
